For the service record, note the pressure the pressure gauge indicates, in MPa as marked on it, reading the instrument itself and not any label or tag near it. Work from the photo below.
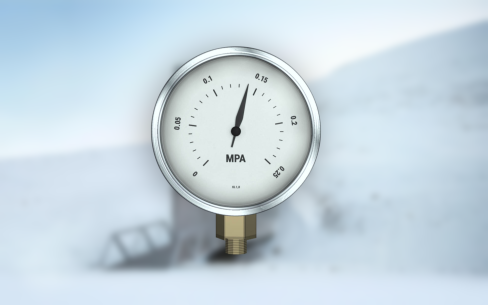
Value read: 0.14 MPa
